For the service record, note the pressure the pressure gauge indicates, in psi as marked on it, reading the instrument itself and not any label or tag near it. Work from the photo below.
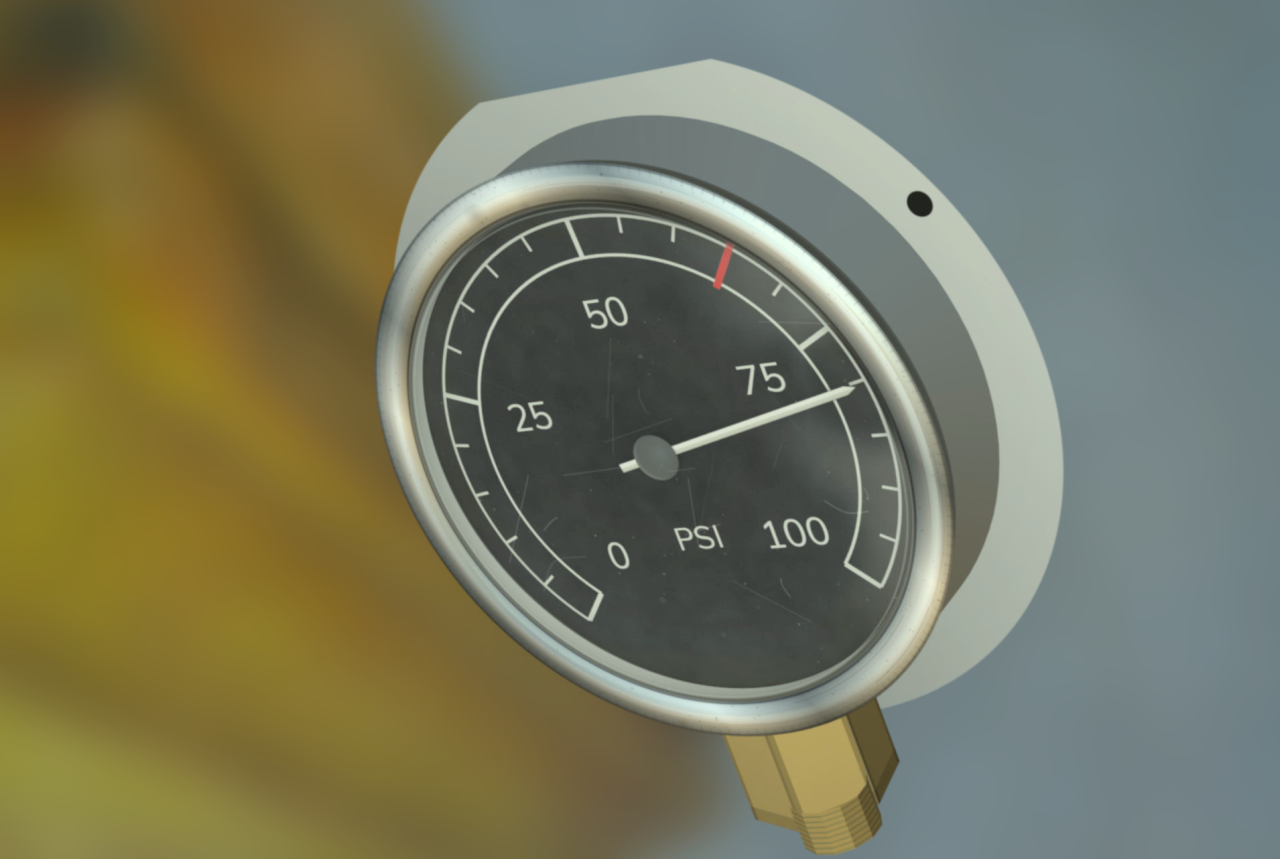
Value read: 80 psi
